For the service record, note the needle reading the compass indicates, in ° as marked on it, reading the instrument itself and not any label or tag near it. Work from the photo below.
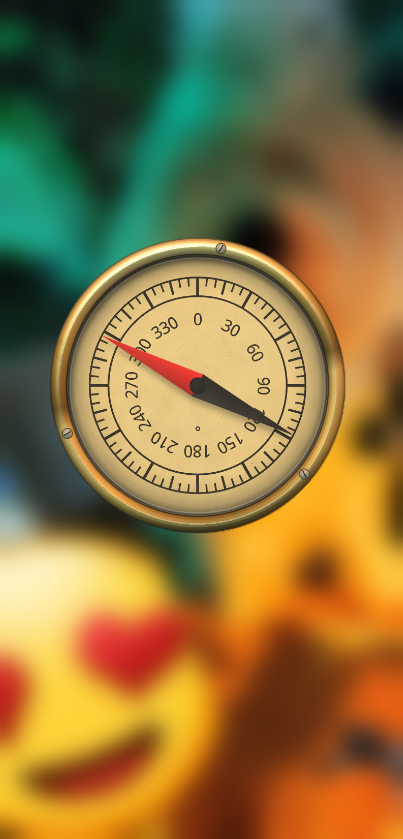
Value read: 297.5 °
